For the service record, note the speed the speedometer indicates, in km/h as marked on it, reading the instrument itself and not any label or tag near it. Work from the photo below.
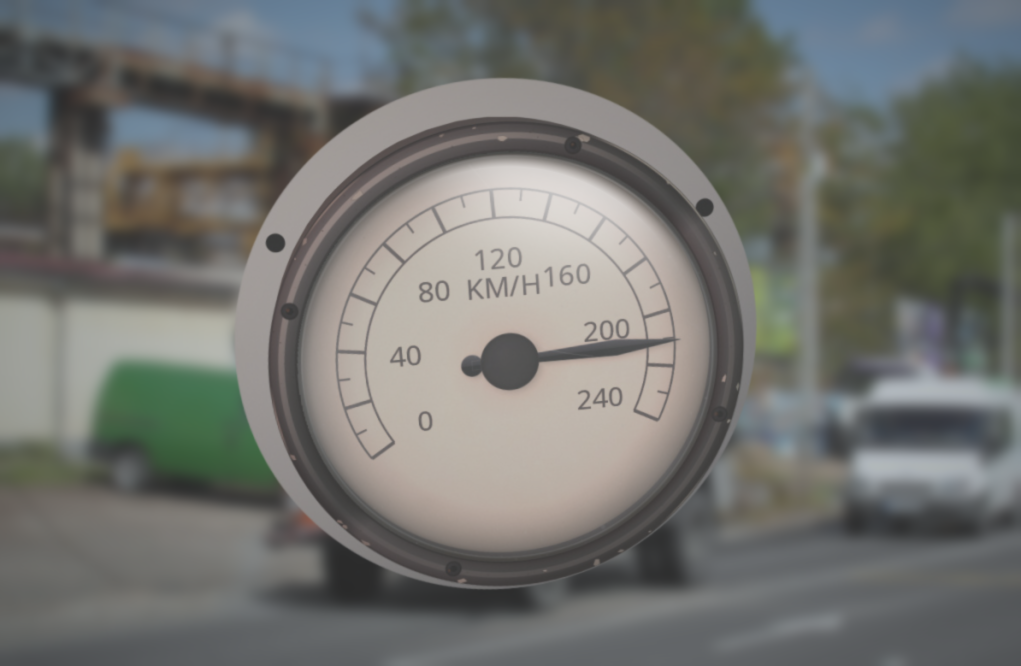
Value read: 210 km/h
